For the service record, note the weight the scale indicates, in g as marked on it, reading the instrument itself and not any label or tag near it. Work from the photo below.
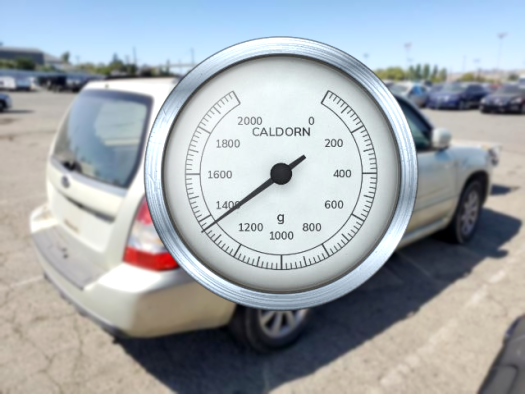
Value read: 1360 g
